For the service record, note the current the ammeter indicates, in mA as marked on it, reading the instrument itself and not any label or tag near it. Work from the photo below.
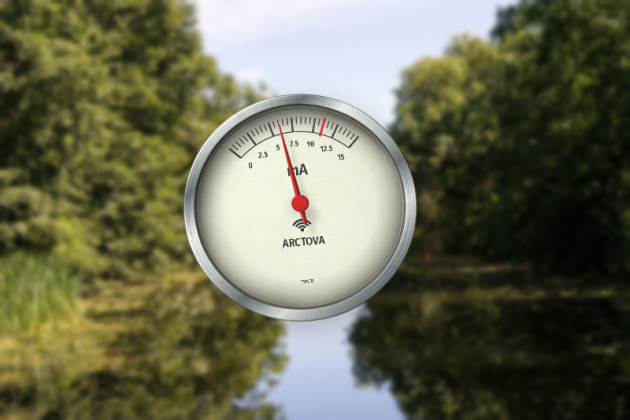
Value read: 6 mA
